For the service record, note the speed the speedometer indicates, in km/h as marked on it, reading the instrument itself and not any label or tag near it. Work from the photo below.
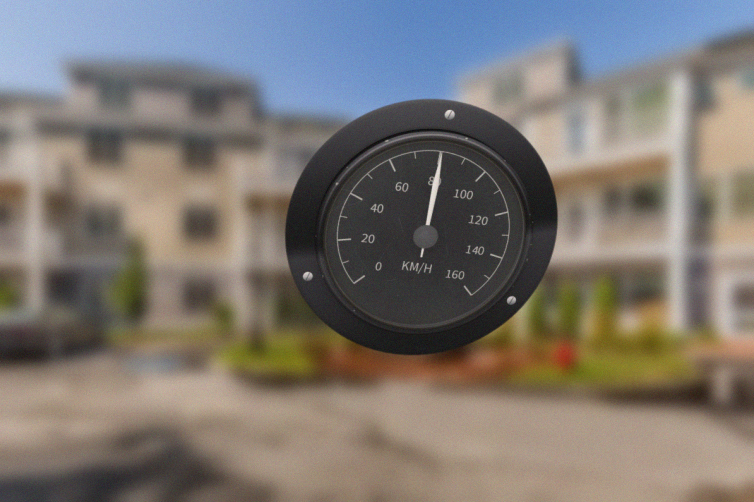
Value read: 80 km/h
